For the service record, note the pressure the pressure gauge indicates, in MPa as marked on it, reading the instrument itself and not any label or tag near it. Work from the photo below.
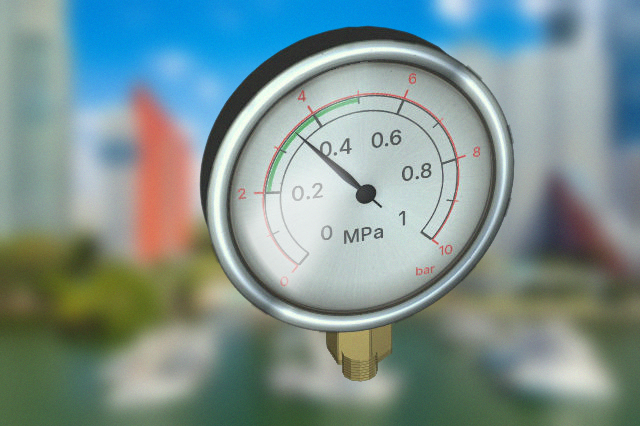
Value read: 0.35 MPa
